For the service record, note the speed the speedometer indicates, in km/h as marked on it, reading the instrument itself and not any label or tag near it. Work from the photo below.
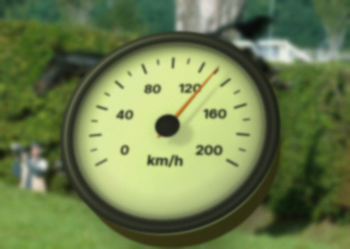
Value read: 130 km/h
